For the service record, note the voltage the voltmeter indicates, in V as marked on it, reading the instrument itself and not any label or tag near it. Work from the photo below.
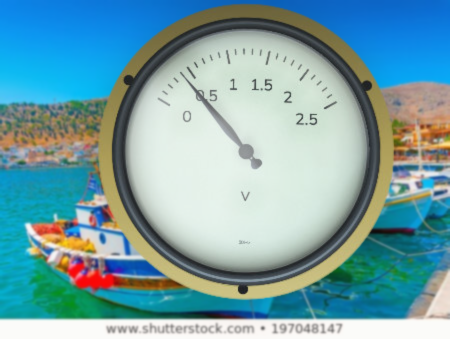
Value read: 0.4 V
